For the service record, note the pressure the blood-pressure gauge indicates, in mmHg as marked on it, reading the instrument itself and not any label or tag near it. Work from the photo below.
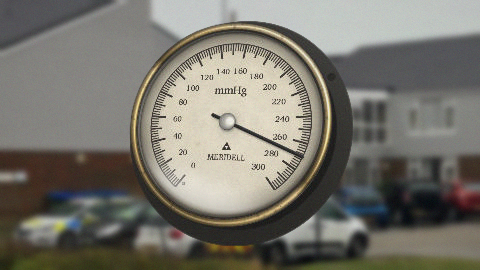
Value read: 270 mmHg
